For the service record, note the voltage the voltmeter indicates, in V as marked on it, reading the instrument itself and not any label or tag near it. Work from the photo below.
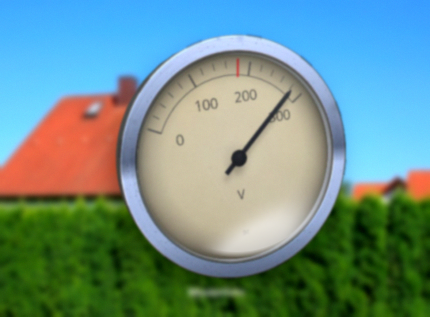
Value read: 280 V
